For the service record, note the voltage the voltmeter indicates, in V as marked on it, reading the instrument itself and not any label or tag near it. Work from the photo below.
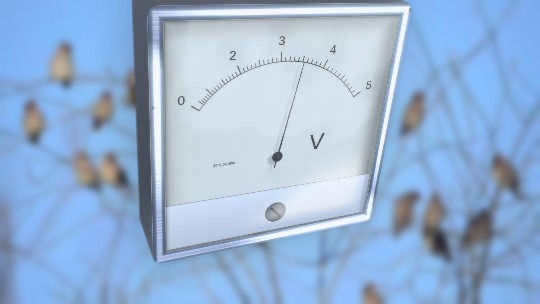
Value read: 3.5 V
